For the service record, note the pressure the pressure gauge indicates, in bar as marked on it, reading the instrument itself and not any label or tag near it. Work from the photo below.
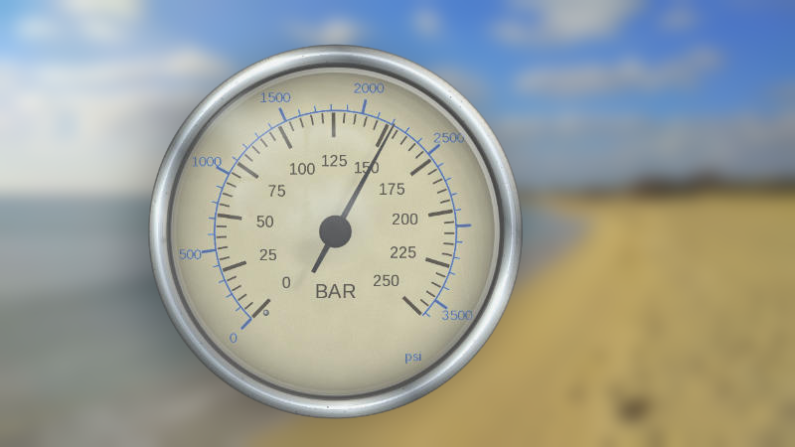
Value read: 152.5 bar
